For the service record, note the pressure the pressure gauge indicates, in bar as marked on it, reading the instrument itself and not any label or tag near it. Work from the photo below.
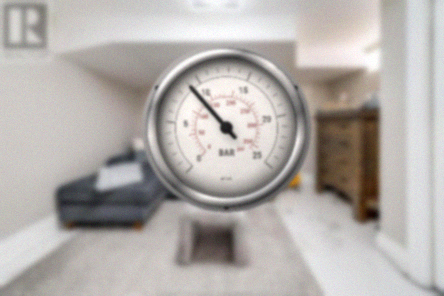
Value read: 9 bar
